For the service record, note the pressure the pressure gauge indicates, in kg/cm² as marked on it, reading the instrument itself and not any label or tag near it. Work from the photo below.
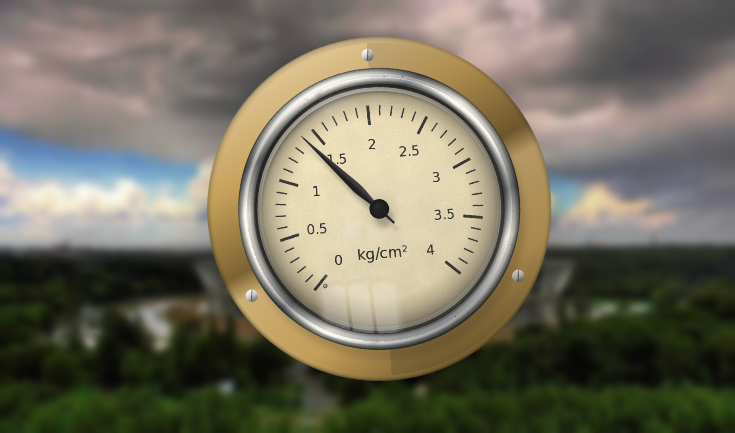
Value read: 1.4 kg/cm²
